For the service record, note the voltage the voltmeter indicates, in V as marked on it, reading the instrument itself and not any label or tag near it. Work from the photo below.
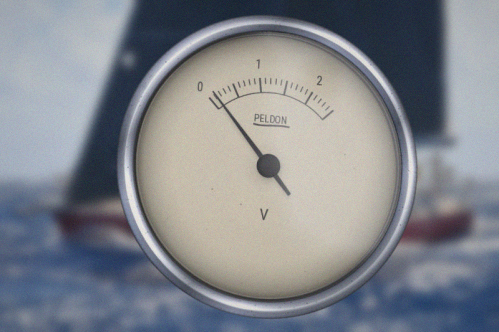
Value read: 0.1 V
